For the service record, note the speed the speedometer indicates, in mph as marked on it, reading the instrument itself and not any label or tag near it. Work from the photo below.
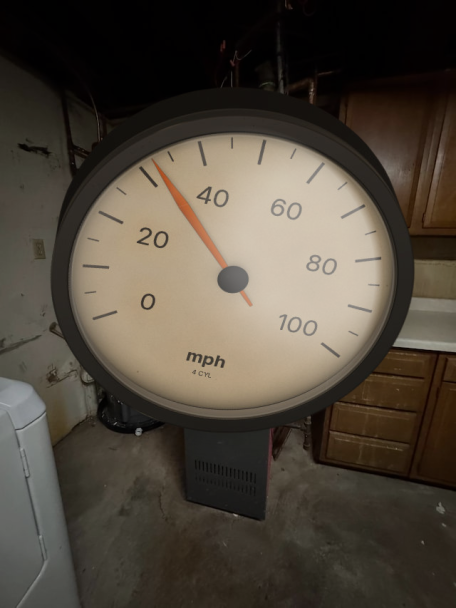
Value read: 32.5 mph
